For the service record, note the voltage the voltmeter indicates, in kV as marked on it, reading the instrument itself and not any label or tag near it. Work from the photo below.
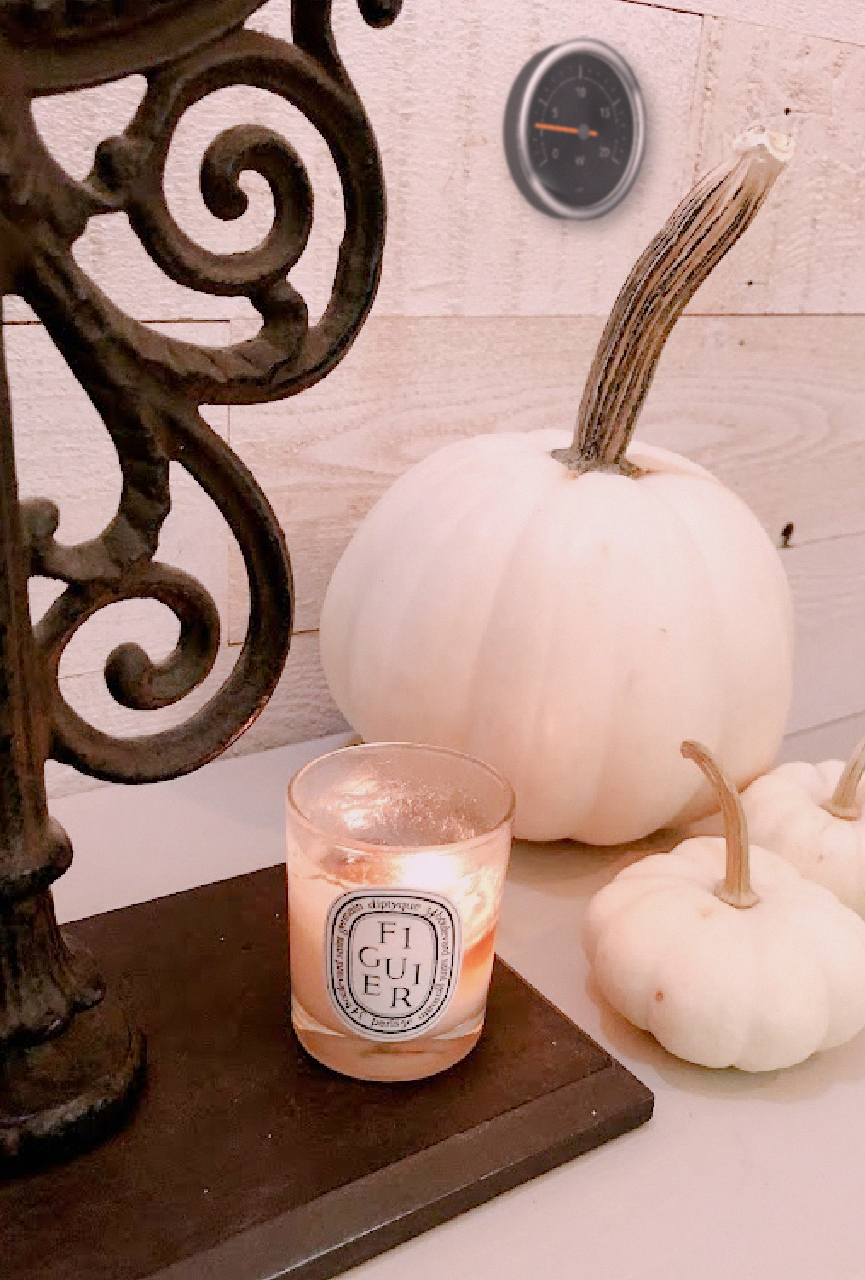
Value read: 3 kV
